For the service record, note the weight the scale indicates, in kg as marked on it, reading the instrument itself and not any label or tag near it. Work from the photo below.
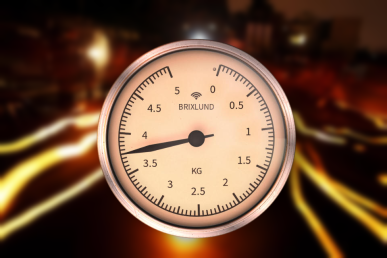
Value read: 3.75 kg
